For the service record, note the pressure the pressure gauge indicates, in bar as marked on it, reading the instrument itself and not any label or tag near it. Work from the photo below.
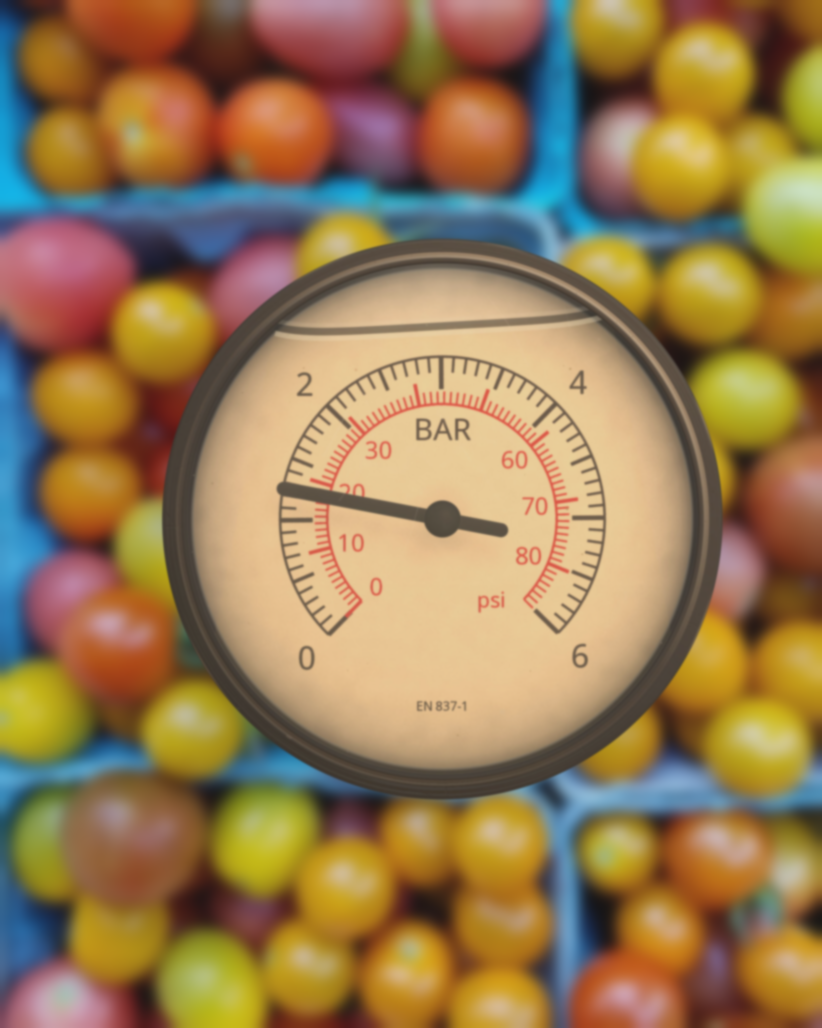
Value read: 1.25 bar
